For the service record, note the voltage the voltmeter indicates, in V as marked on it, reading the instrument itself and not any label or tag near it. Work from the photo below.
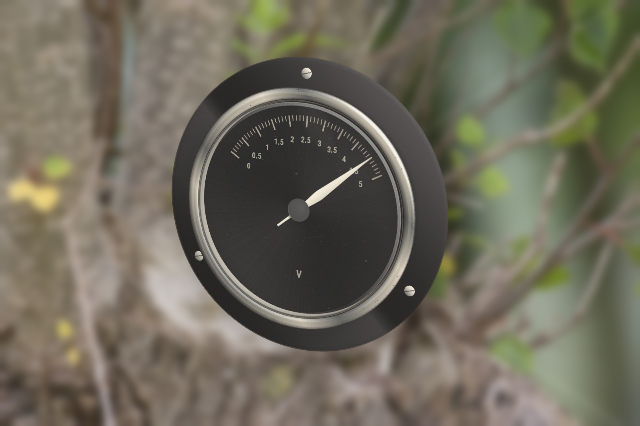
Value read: 4.5 V
